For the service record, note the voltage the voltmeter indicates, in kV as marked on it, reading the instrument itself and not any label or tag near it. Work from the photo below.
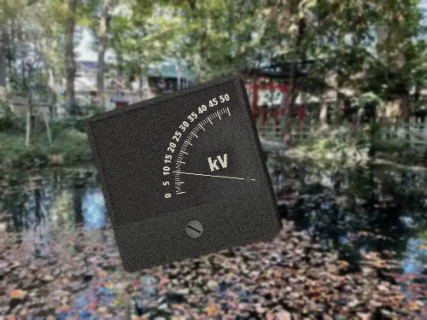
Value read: 10 kV
